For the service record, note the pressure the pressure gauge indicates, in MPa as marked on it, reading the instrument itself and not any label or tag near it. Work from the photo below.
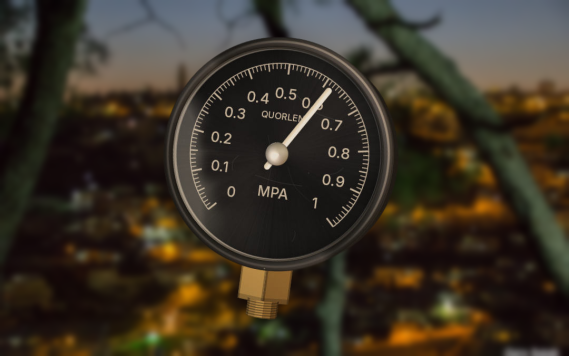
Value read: 0.62 MPa
